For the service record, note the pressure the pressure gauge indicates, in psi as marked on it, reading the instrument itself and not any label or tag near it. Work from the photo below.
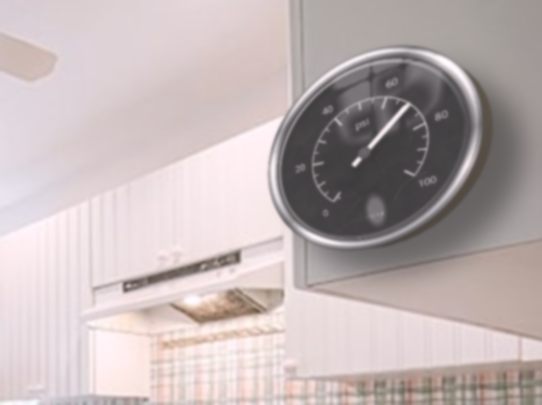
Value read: 70 psi
